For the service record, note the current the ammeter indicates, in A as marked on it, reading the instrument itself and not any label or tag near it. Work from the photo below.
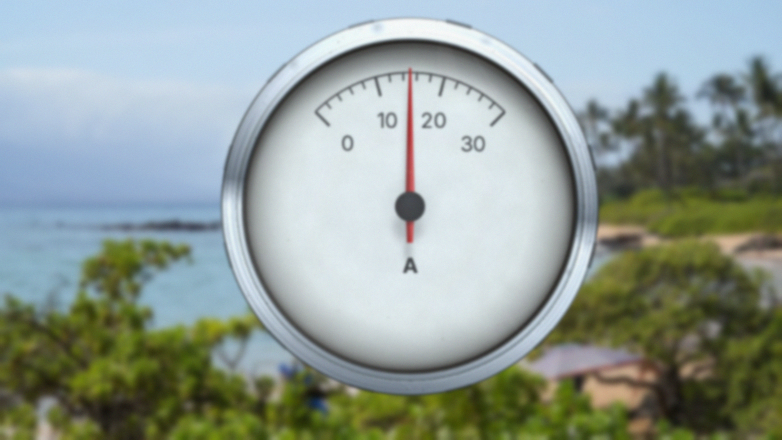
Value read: 15 A
